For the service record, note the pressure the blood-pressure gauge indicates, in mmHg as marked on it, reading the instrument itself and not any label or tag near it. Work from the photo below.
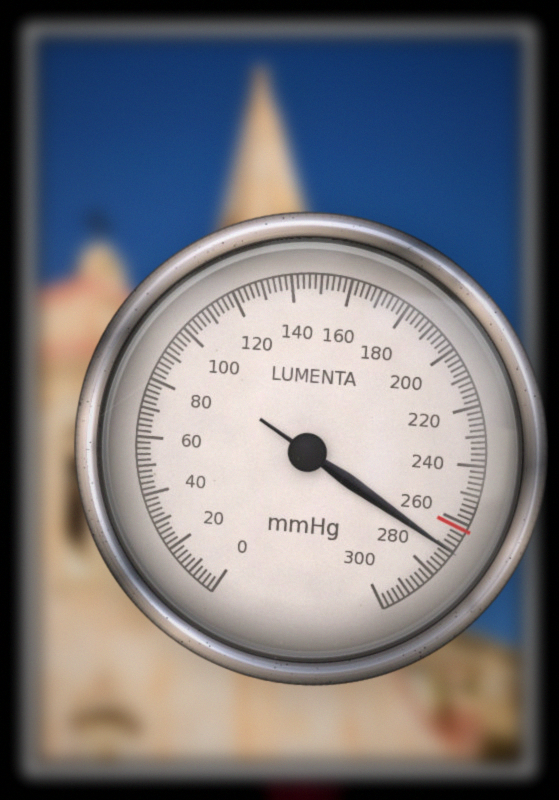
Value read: 270 mmHg
